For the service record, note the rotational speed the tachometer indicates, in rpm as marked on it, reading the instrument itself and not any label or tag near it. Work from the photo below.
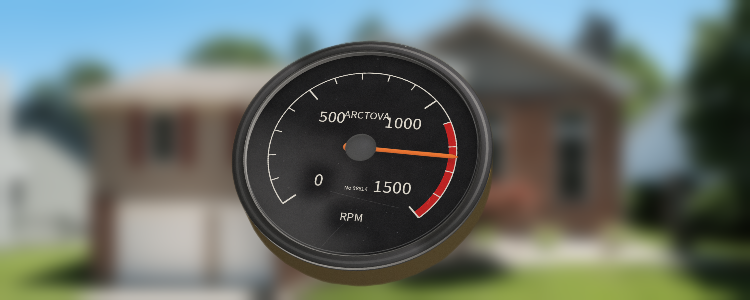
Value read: 1250 rpm
